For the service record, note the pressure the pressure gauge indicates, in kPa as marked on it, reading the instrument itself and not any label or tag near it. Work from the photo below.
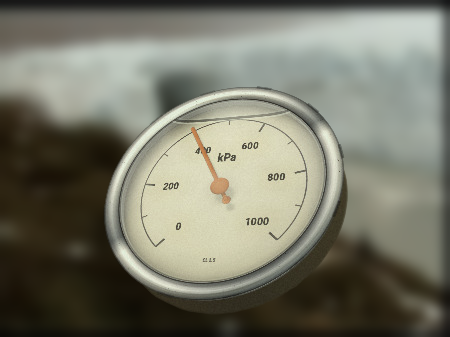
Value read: 400 kPa
